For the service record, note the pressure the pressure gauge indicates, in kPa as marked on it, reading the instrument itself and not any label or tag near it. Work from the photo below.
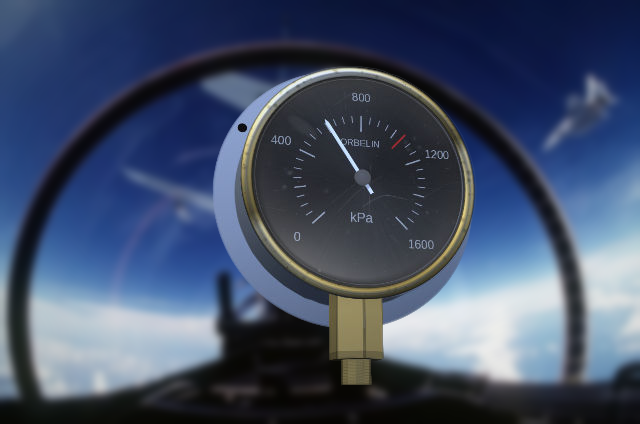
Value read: 600 kPa
